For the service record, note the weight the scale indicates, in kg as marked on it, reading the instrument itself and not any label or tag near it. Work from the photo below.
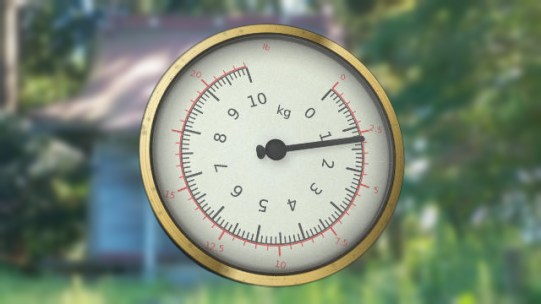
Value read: 1.3 kg
